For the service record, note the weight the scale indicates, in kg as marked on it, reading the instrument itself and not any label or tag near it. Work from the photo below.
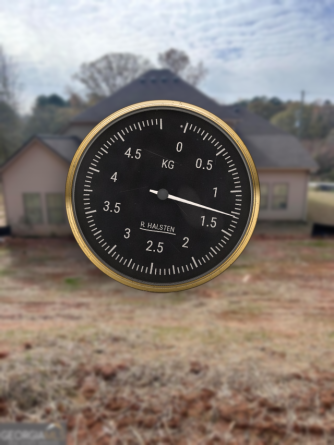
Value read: 1.3 kg
